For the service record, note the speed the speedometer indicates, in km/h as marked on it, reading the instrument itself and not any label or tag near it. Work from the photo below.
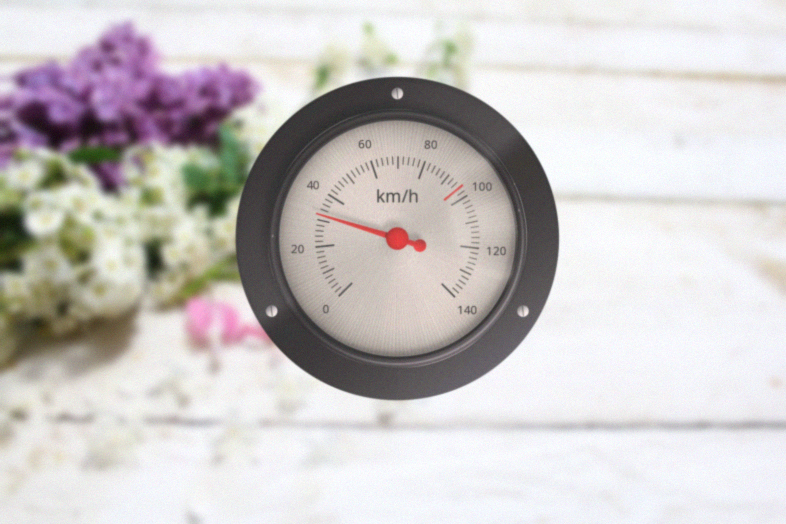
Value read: 32 km/h
